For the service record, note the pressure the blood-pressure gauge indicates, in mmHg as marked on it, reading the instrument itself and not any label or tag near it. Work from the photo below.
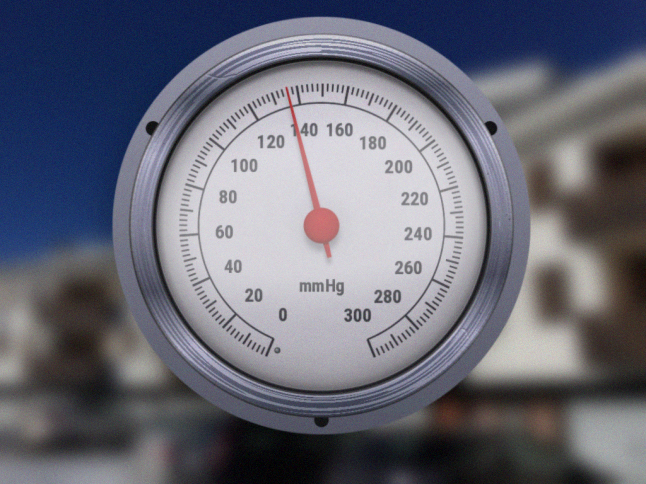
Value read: 136 mmHg
